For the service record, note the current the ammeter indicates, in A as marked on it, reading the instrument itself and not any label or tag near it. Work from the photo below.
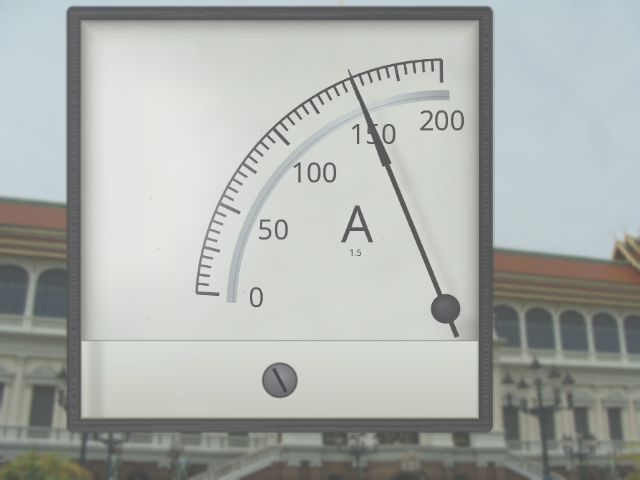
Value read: 150 A
